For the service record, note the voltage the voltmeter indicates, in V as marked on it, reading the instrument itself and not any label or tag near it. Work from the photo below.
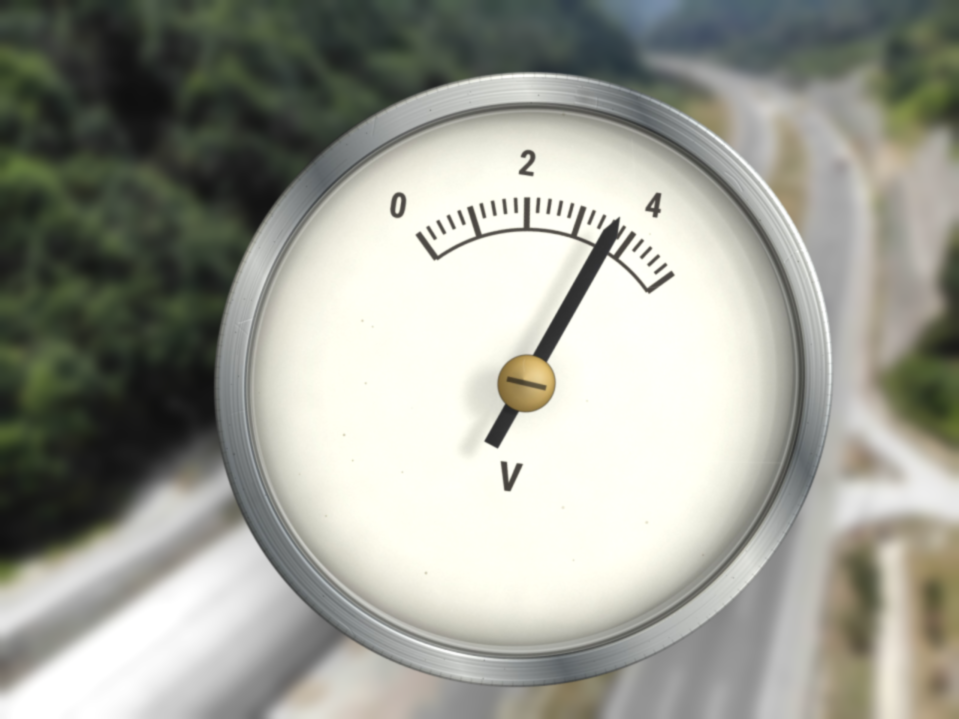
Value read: 3.6 V
